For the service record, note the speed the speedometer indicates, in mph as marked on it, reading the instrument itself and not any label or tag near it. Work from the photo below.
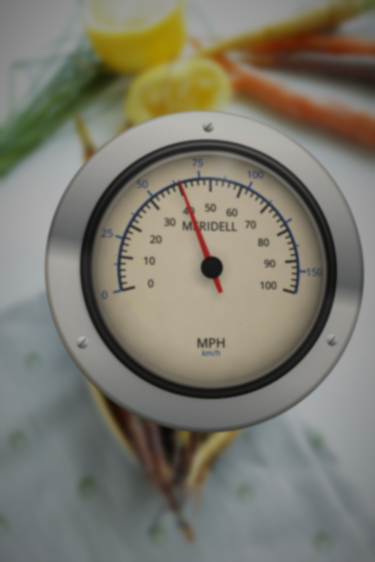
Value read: 40 mph
